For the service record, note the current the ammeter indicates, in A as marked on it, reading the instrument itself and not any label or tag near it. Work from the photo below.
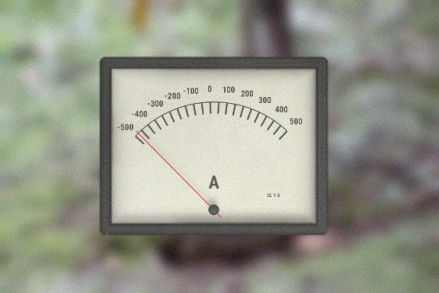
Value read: -475 A
